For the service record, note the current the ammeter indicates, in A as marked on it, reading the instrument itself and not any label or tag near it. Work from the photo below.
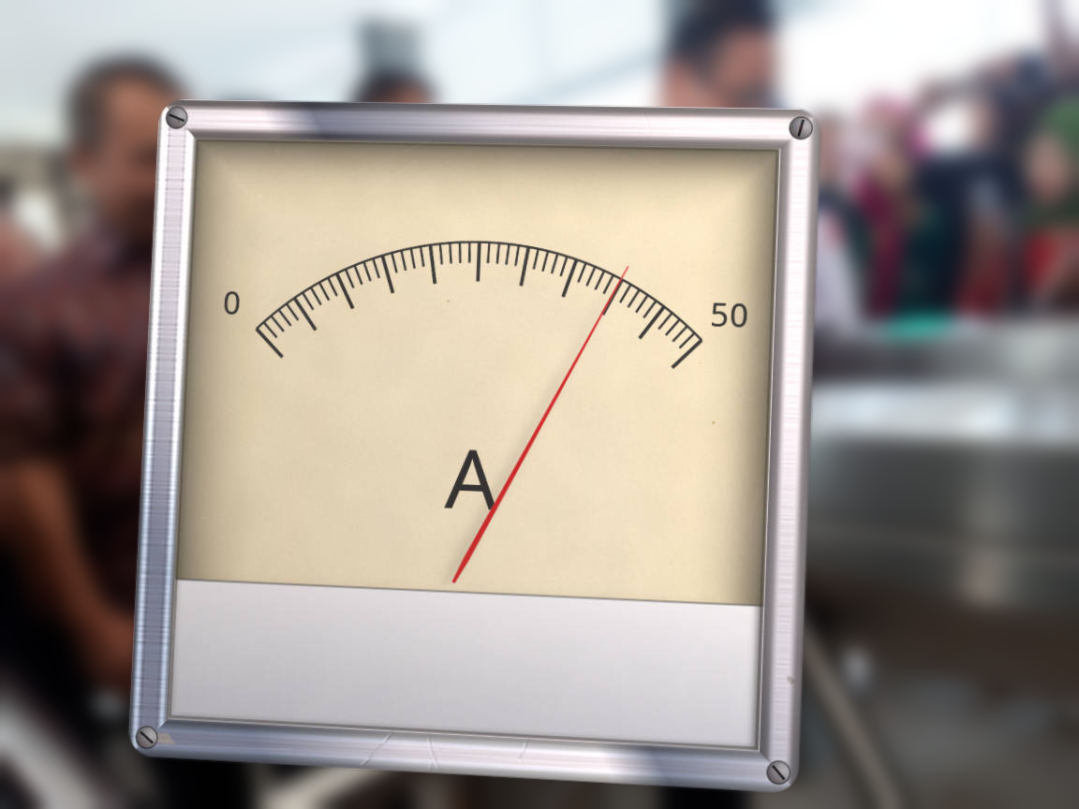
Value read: 40 A
